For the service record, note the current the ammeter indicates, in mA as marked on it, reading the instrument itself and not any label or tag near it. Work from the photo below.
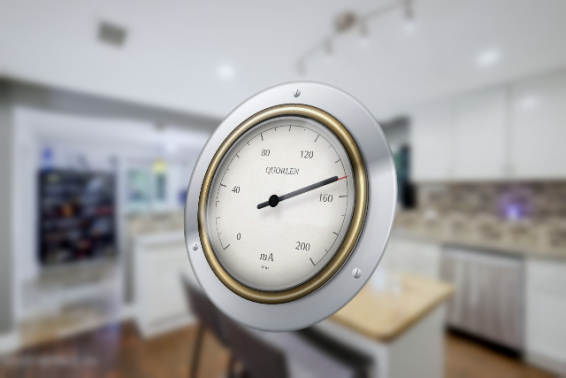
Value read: 150 mA
